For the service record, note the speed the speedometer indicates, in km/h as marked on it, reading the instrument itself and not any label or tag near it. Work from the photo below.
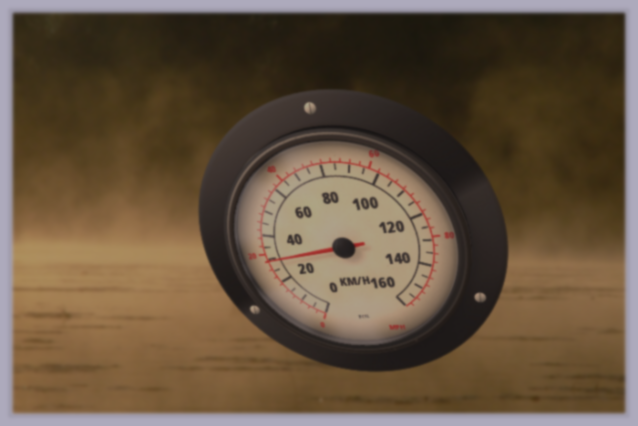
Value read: 30 km/h
